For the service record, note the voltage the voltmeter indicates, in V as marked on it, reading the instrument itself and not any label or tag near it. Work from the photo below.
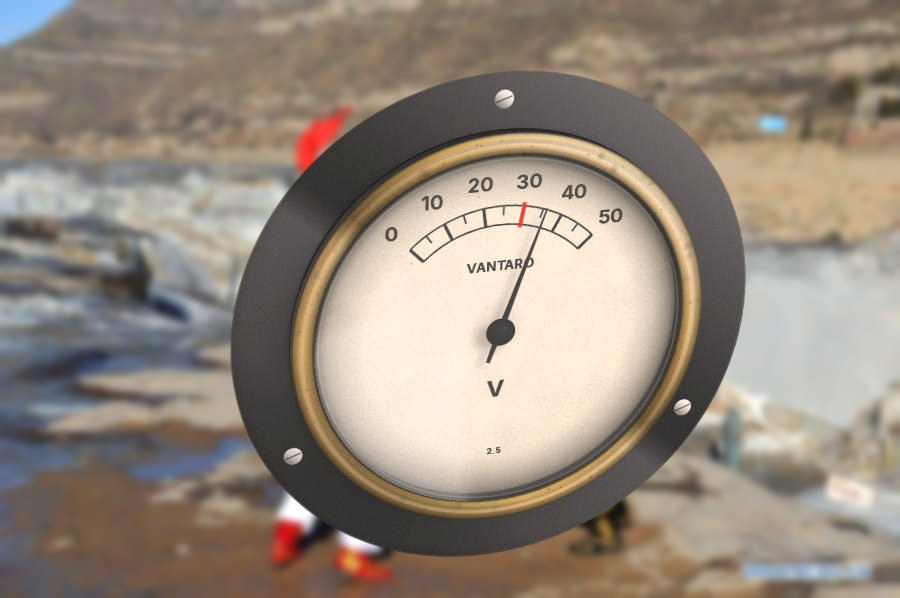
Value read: 35 V
